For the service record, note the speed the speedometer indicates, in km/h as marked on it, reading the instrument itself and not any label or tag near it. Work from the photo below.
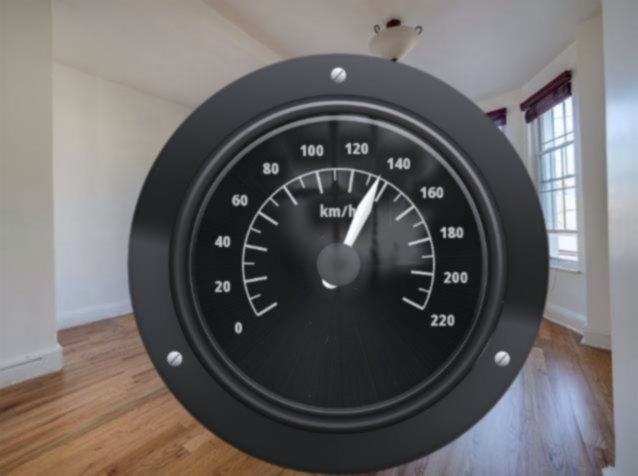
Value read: 135 km/h
